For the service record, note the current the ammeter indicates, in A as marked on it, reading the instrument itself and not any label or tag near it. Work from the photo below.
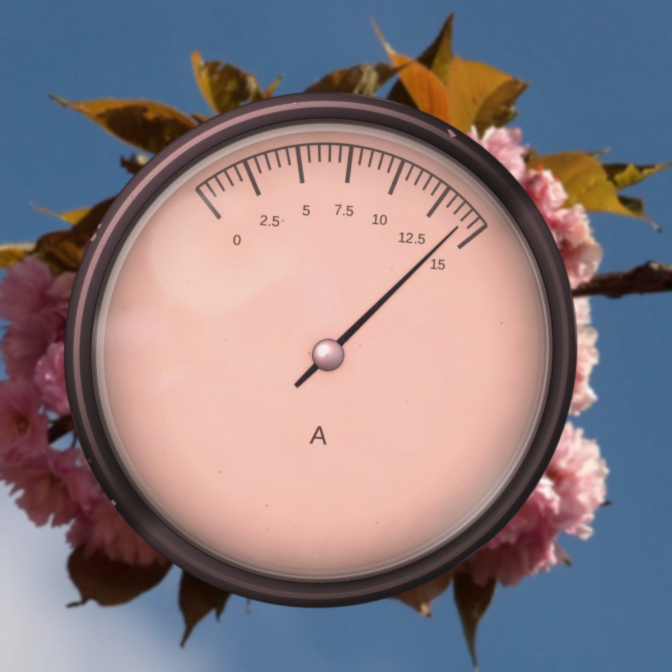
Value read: 14 A
